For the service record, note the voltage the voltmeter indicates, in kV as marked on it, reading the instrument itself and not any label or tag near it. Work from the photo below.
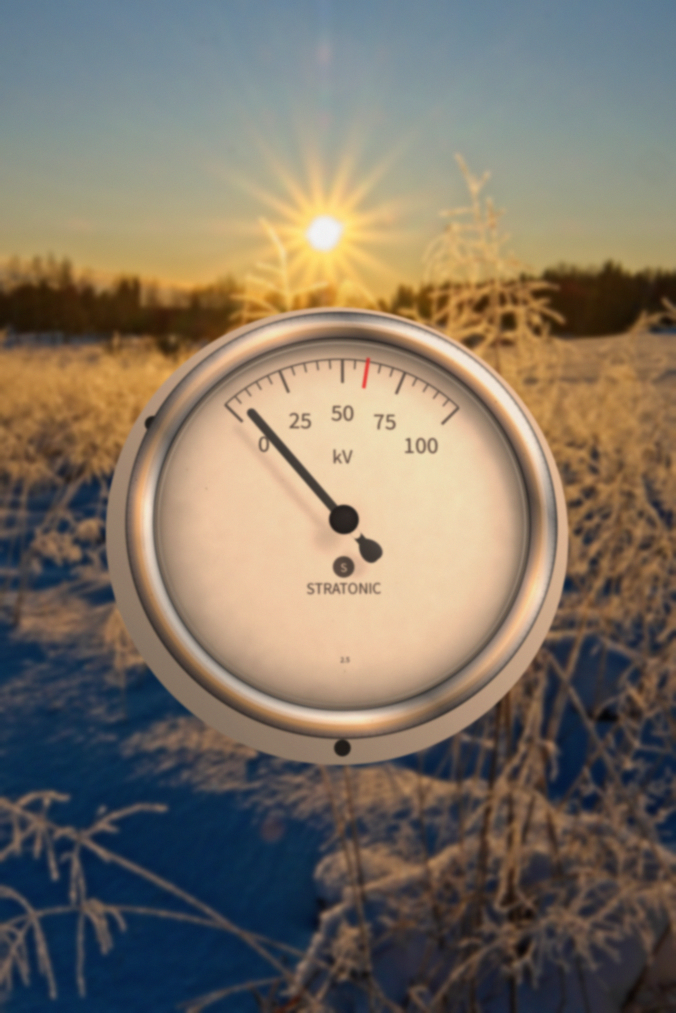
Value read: 5 kV
